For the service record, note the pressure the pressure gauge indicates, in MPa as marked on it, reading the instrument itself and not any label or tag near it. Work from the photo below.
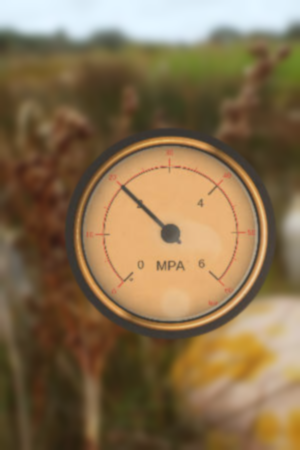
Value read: 2 MPa
